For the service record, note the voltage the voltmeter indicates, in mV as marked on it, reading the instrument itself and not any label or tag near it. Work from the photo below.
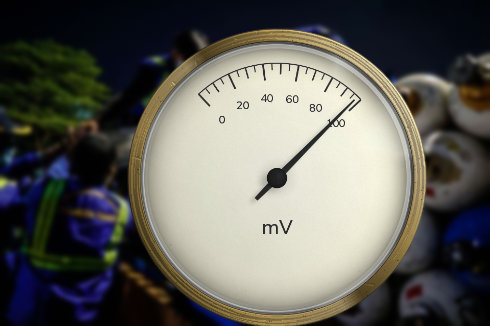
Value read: 97.5 mV
